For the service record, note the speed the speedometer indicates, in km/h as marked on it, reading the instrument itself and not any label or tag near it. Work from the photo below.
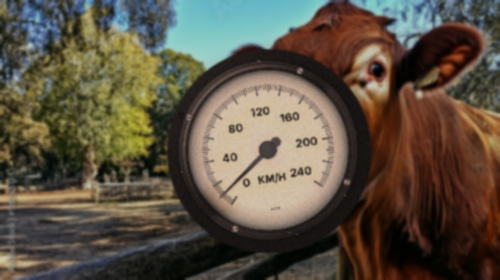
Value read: 10 km/h
